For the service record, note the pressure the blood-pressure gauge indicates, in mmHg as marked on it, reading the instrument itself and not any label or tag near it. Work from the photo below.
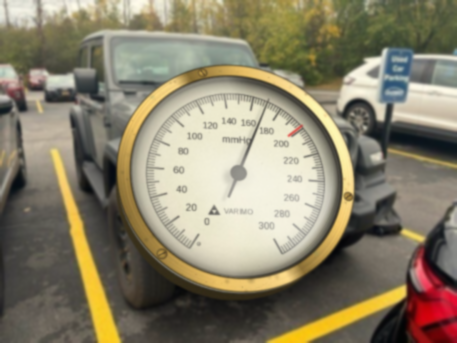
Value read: 170 mmHg
